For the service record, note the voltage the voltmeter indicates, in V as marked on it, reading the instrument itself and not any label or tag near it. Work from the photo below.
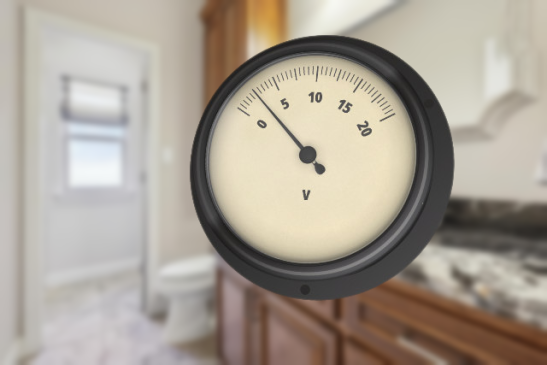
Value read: 2.5 V
